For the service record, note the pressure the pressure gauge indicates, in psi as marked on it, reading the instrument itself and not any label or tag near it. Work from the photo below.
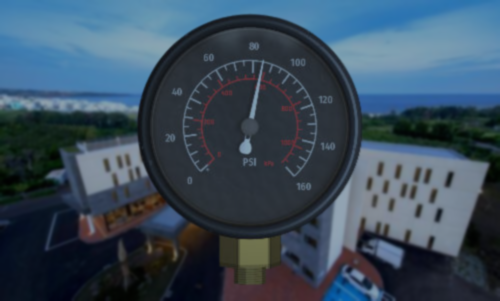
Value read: 85 psi
